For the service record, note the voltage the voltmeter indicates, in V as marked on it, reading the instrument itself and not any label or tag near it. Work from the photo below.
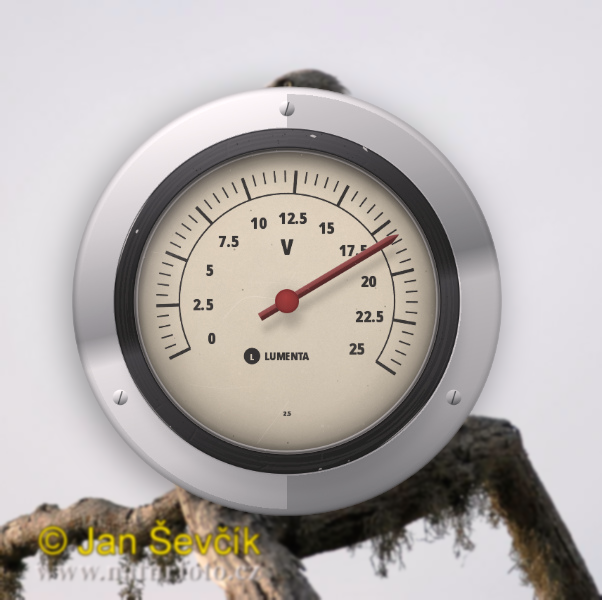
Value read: 18.25 V
